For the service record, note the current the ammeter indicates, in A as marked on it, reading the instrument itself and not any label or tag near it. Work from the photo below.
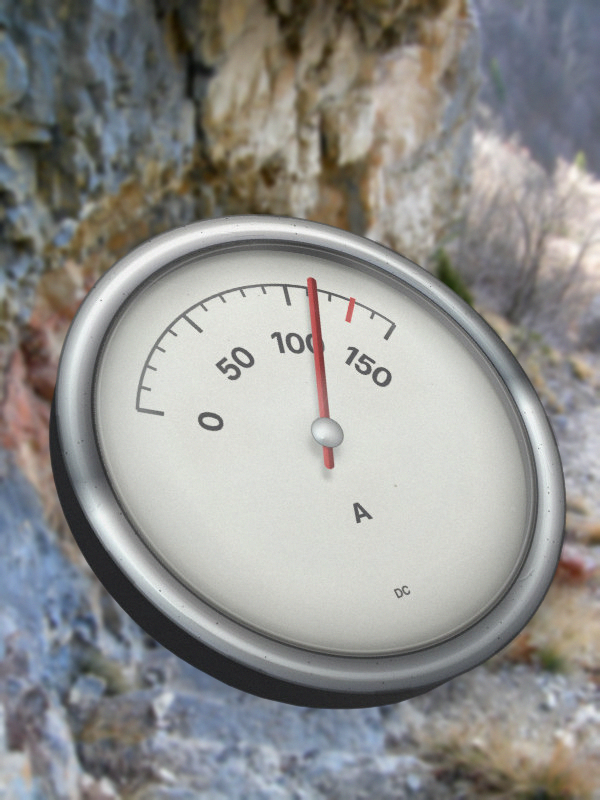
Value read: 110 A
